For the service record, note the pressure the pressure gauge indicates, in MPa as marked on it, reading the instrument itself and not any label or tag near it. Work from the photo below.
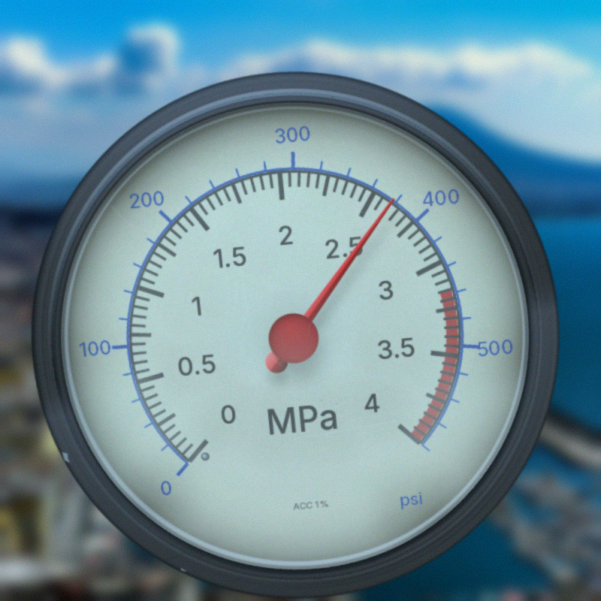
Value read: 2.6 MPa
